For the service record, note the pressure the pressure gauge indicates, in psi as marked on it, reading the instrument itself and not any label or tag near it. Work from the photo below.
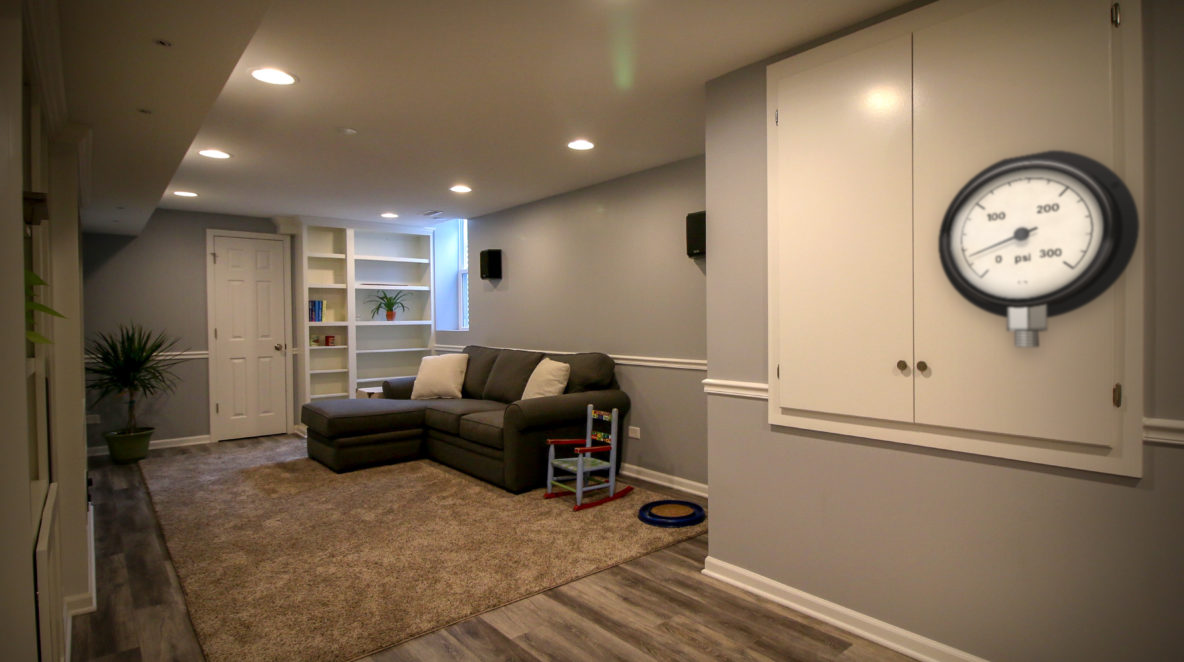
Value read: 30 psi
